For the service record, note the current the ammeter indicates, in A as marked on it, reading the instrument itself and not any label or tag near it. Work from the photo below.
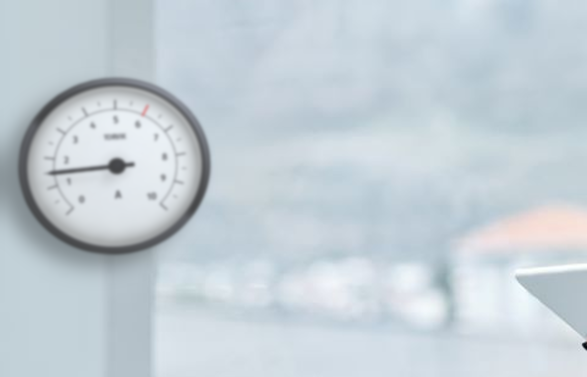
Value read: 1.5 A
